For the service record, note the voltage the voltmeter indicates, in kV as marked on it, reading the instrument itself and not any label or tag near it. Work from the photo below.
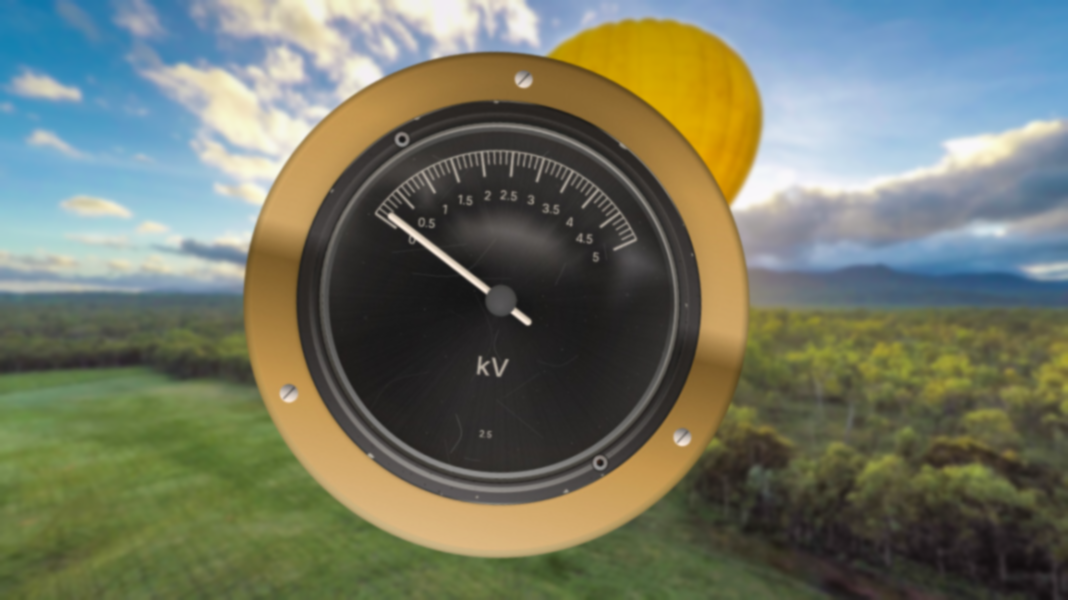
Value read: 0.1 kV
